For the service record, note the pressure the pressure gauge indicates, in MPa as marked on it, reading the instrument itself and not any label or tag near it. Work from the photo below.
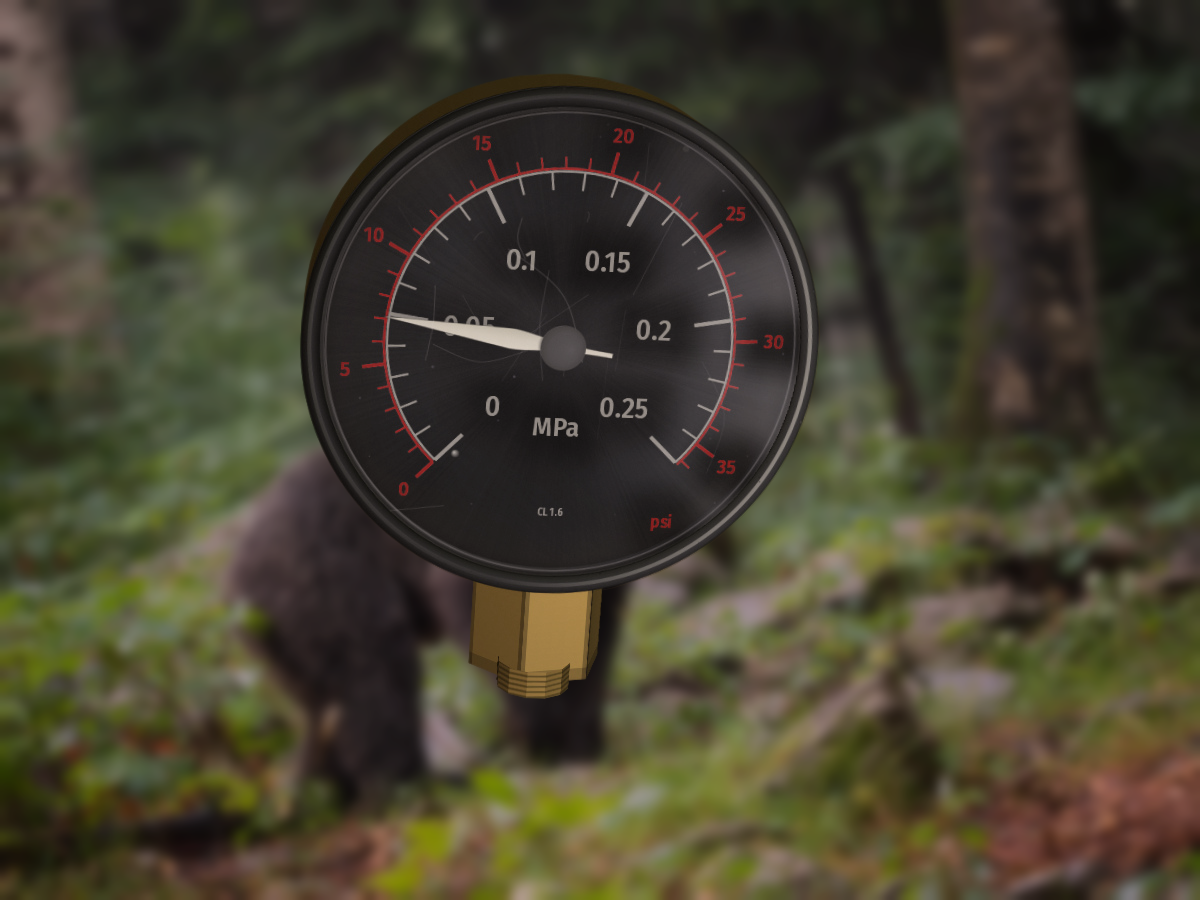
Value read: 0.05 MPa
